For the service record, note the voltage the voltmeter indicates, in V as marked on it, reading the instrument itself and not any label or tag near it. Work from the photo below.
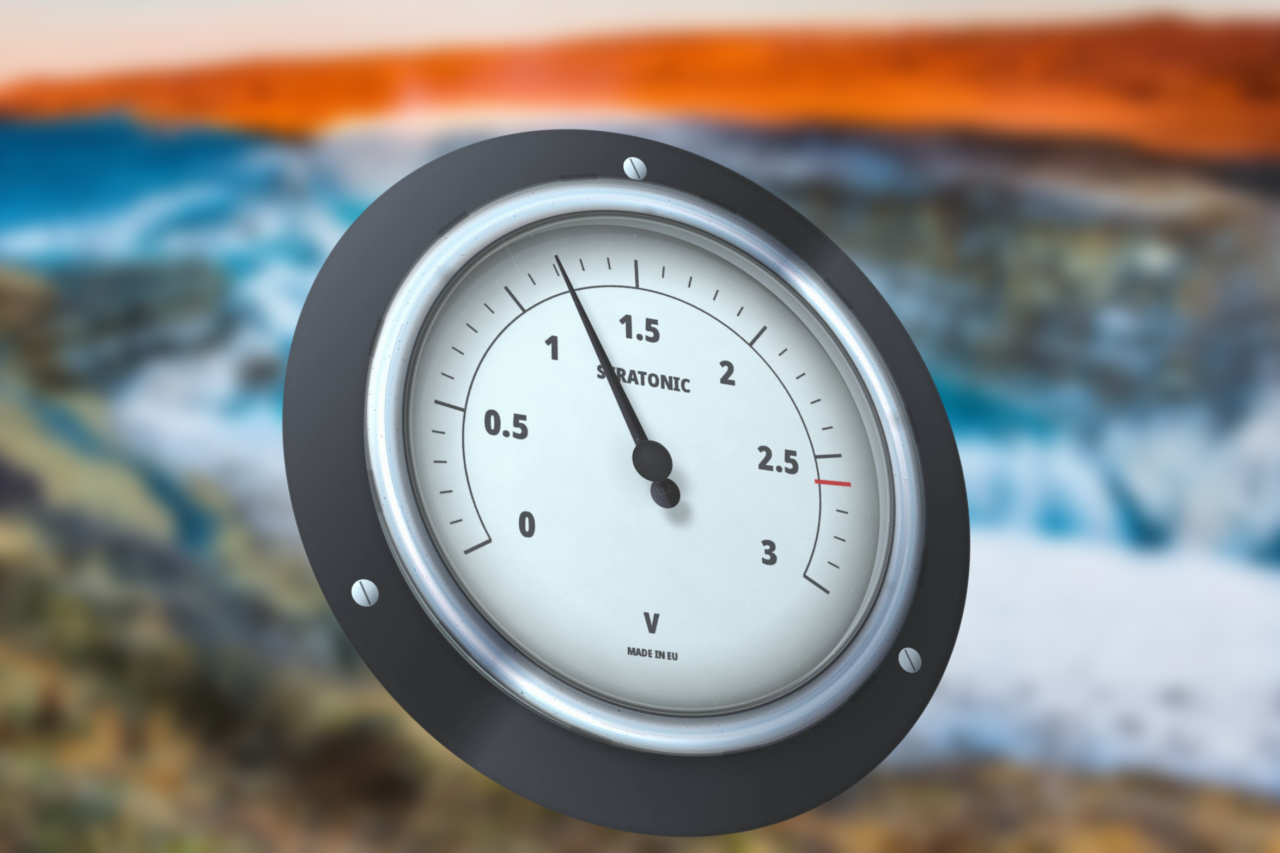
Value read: 1.2 V
